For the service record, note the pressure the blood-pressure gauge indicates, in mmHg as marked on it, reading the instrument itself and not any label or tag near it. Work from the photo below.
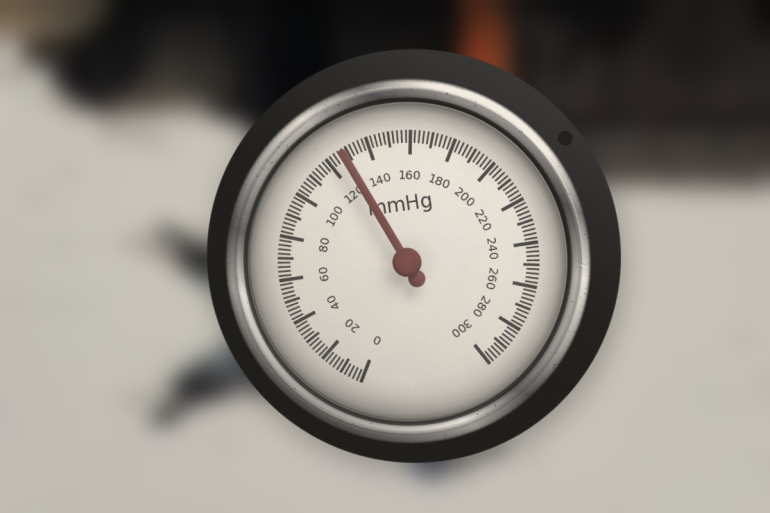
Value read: 128 mmHg
